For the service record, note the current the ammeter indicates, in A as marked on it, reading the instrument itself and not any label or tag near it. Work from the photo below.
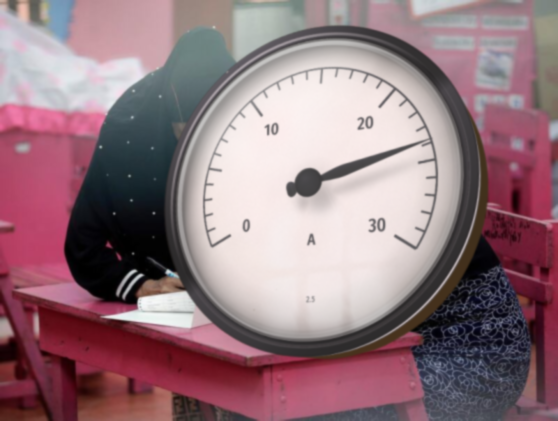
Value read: 24 A
